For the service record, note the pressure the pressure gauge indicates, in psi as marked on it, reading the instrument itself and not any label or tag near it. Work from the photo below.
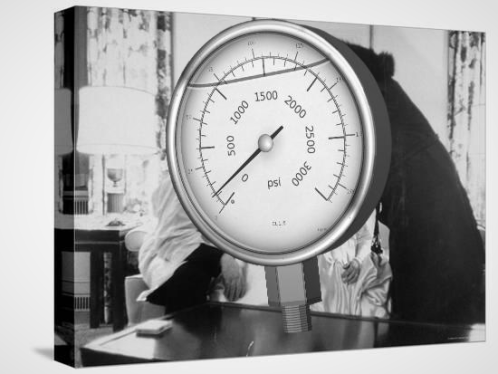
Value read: 100 psi
